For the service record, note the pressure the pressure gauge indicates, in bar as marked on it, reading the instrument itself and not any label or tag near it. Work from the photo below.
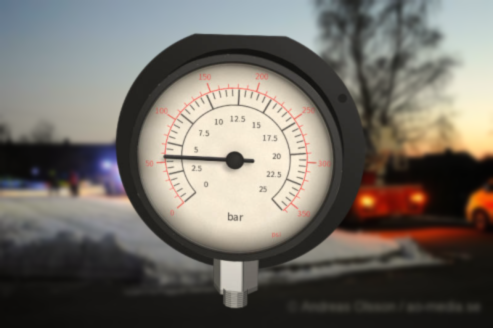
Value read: 4 bar
